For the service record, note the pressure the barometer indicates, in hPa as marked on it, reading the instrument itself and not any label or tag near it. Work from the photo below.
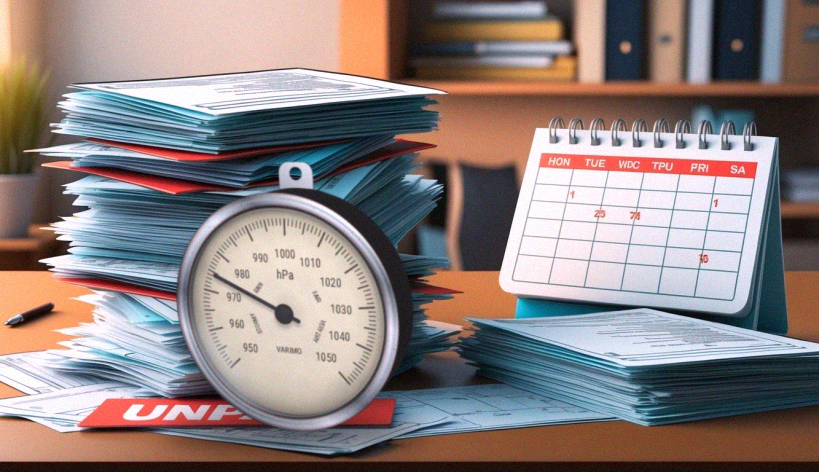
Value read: 975 hPa
